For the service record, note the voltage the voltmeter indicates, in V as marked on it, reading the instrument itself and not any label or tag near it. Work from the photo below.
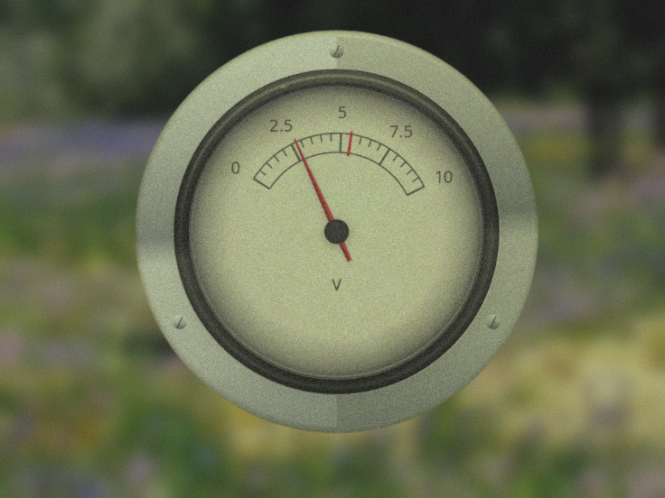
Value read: 2.75 V
